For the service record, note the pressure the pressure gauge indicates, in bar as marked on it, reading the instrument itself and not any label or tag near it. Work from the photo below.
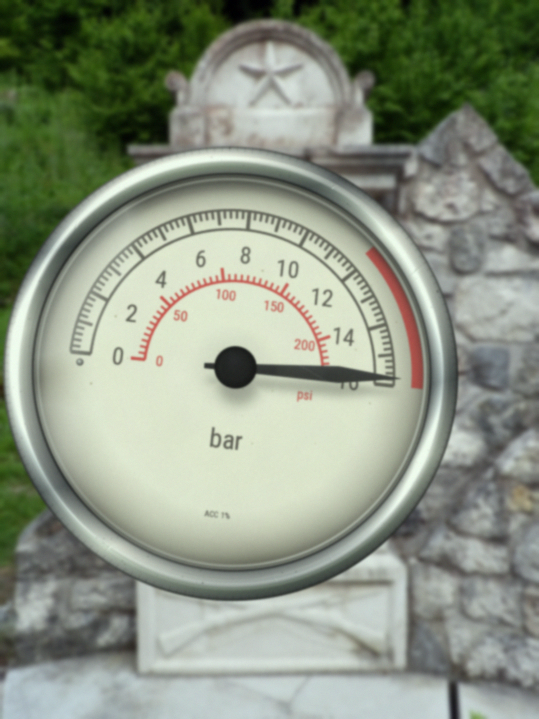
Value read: 15.8 bar
